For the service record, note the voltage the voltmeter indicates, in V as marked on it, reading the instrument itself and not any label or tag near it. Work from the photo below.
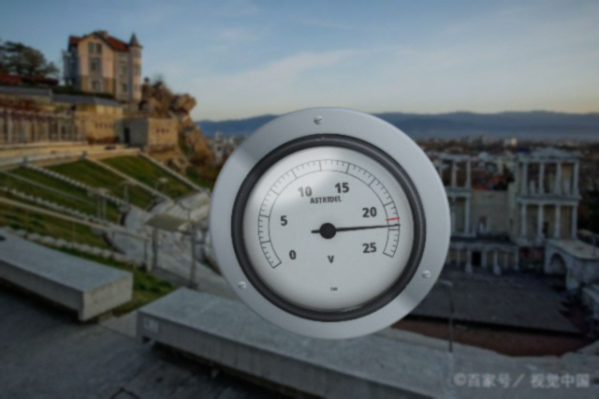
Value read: 22 V
